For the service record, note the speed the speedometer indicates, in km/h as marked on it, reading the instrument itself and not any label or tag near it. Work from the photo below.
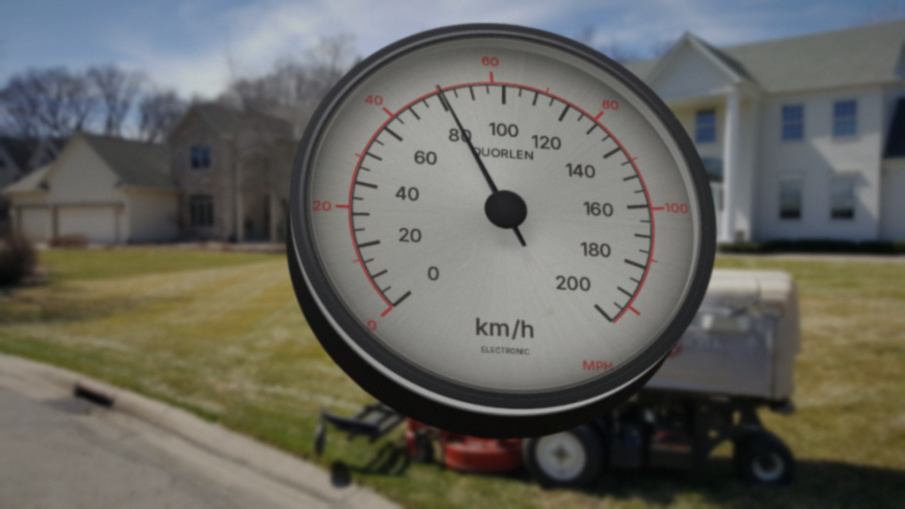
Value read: 80 km/h
